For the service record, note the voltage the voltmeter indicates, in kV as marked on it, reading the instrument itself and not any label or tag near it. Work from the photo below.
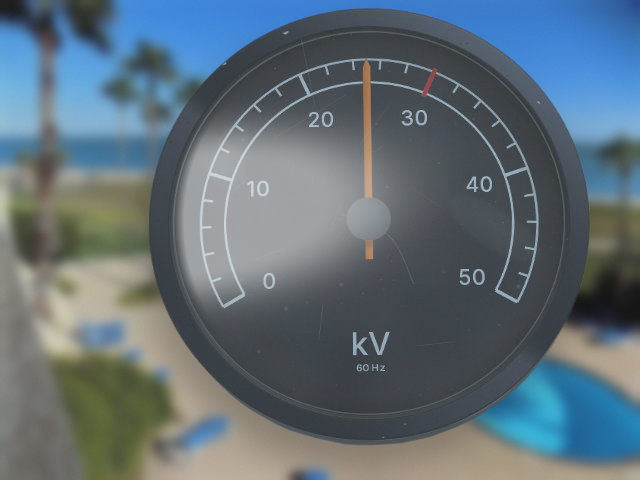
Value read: 25 kV
